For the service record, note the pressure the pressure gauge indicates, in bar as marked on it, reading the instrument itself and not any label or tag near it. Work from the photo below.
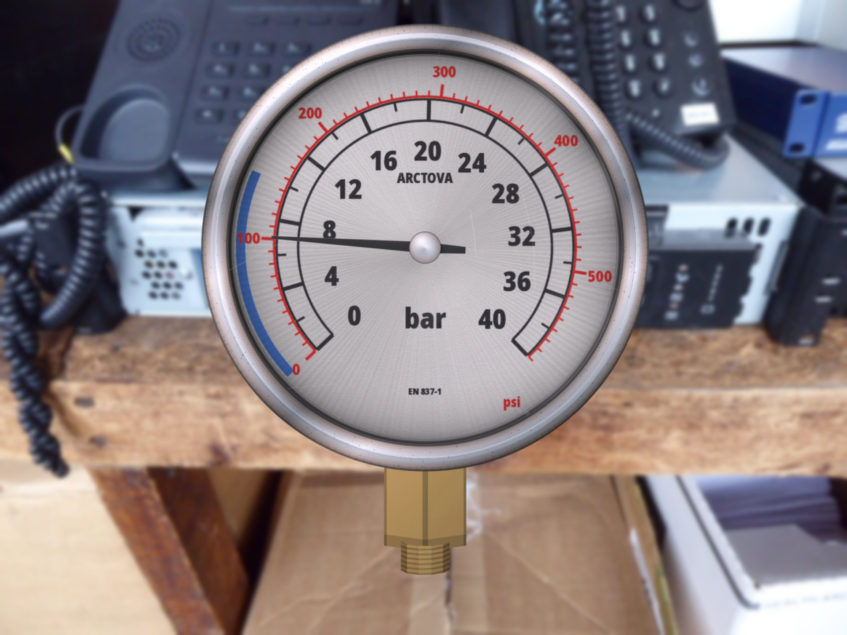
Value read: 7 bar
